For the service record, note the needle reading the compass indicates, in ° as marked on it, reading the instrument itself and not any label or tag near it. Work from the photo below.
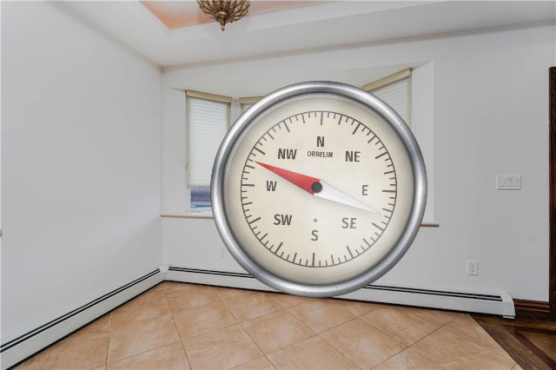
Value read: 290 °
